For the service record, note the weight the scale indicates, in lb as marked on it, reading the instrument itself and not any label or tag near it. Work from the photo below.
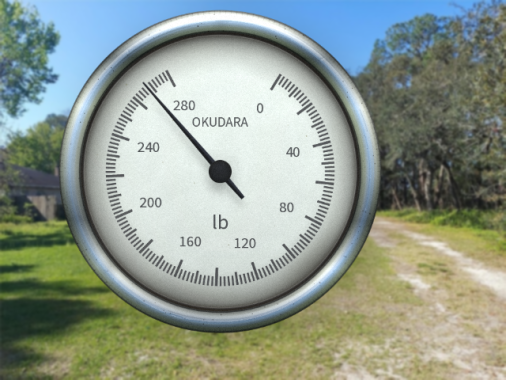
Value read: 268 lb
